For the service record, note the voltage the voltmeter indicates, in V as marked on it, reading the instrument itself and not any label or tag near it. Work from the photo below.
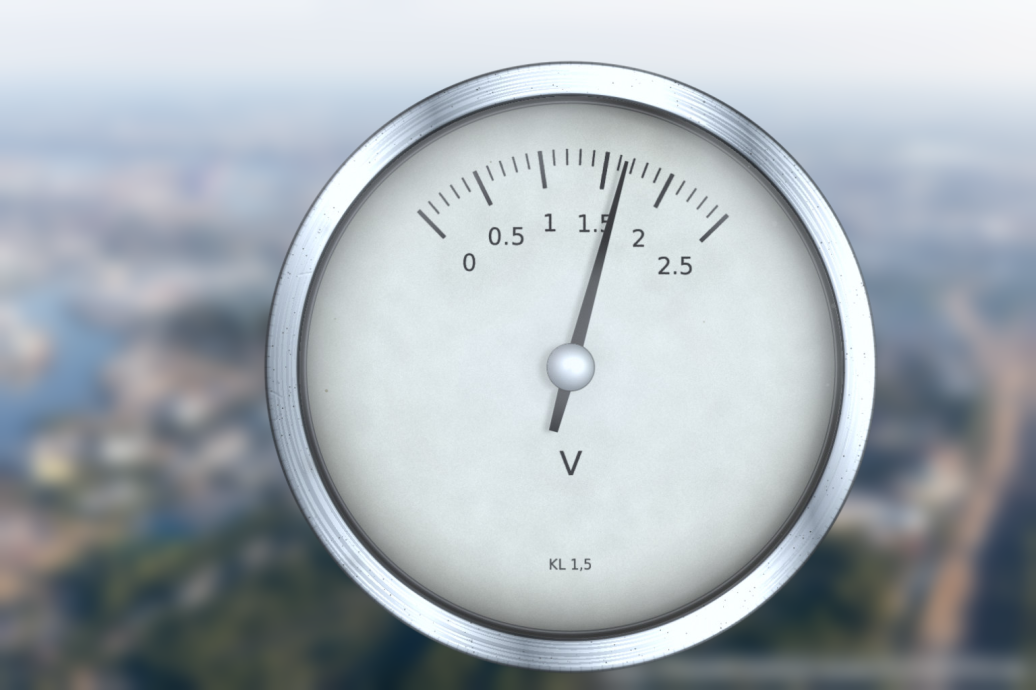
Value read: 1.65 V
